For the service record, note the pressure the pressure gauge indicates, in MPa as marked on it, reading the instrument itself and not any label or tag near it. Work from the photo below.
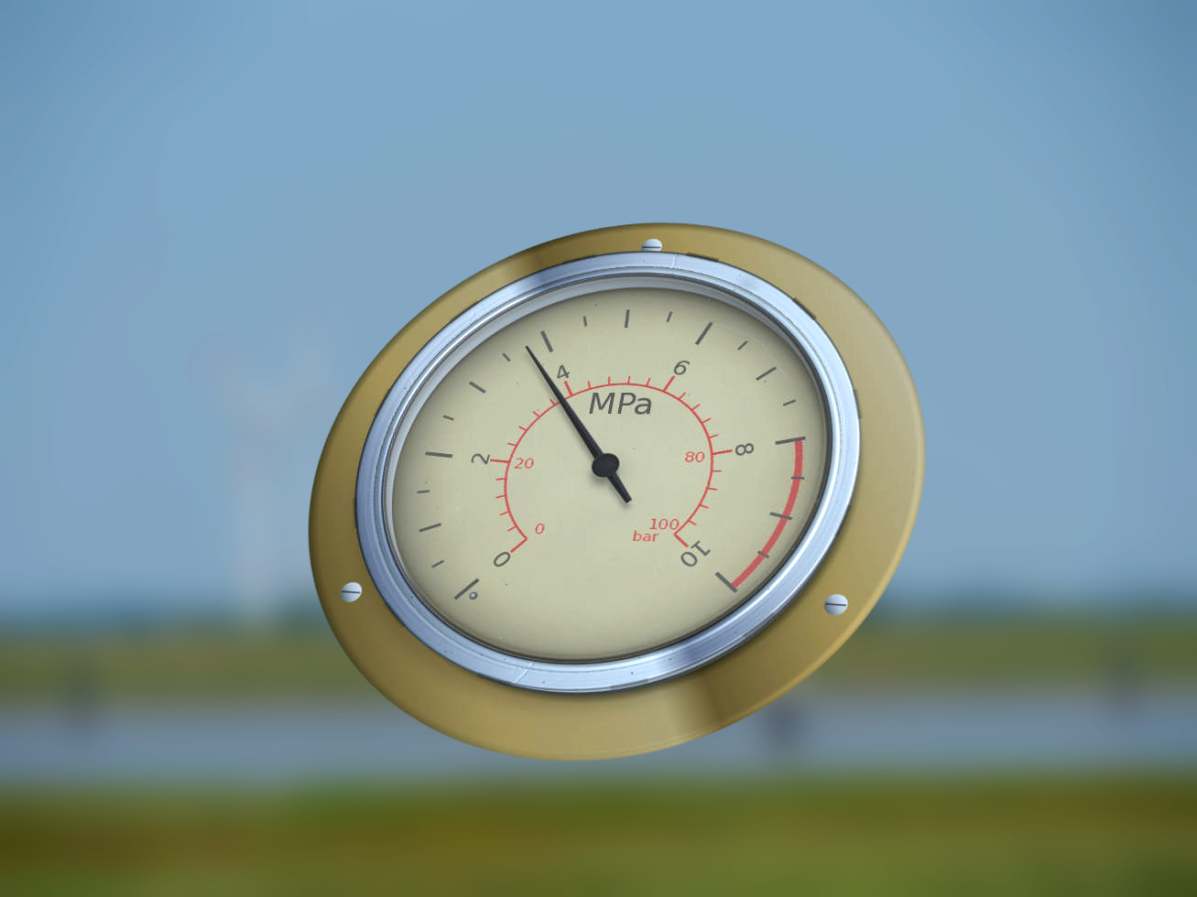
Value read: 3.75 MPa
